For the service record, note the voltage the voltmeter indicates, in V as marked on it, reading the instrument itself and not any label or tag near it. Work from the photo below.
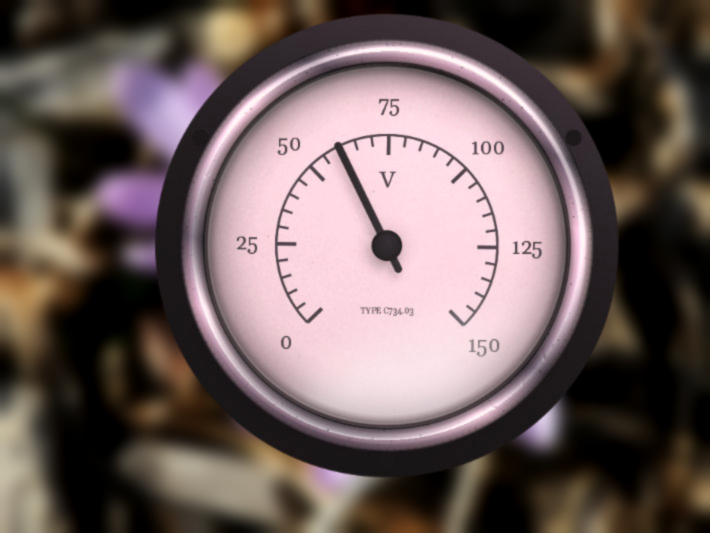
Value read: 60 V
